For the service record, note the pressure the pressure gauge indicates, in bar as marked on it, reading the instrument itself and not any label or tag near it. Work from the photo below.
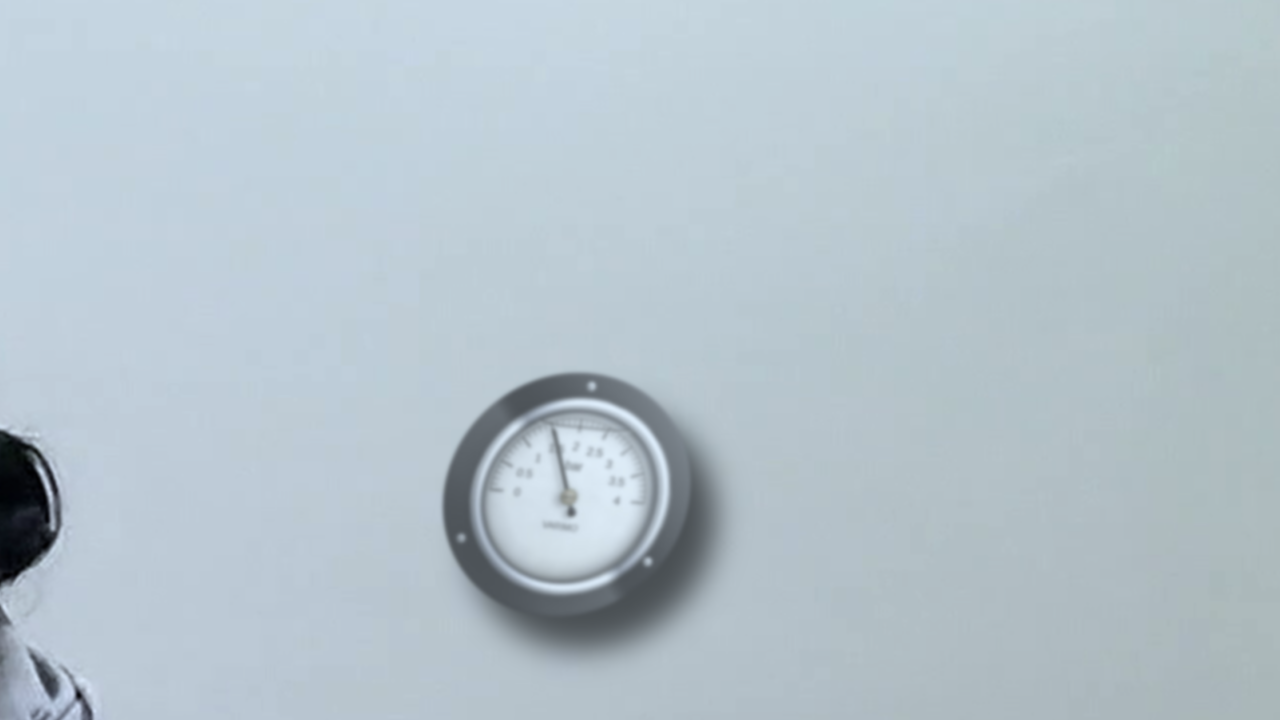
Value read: 1.5 bar
